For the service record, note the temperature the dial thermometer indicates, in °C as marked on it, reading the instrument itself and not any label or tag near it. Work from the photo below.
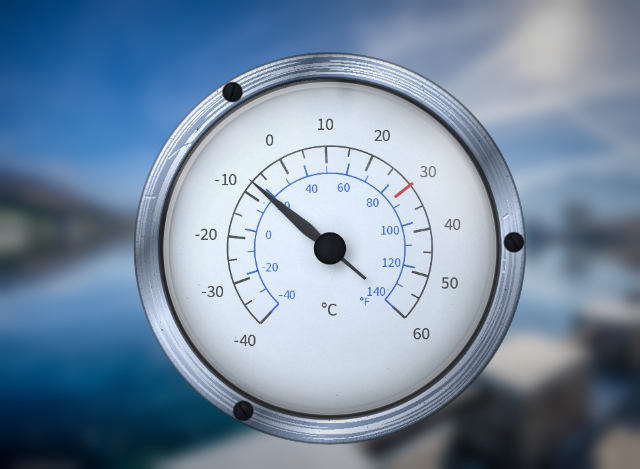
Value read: -7.5 °C
